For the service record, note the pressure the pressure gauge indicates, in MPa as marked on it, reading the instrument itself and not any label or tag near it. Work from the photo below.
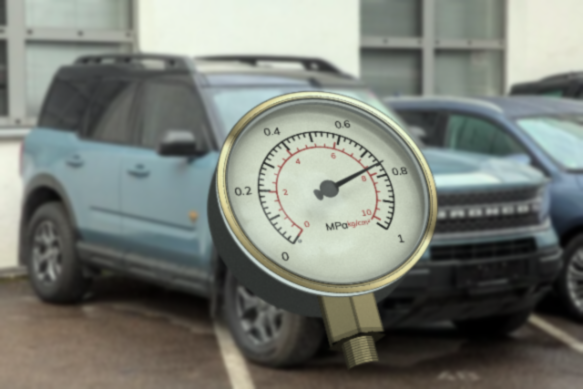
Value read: 0.76 MPa
